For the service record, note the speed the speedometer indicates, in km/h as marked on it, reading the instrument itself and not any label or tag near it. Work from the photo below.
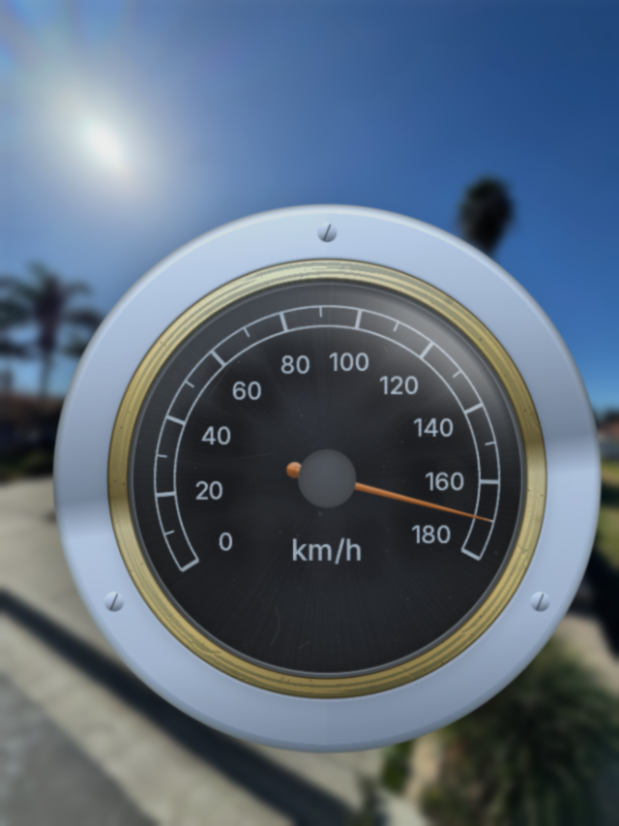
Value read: 170 km/h
